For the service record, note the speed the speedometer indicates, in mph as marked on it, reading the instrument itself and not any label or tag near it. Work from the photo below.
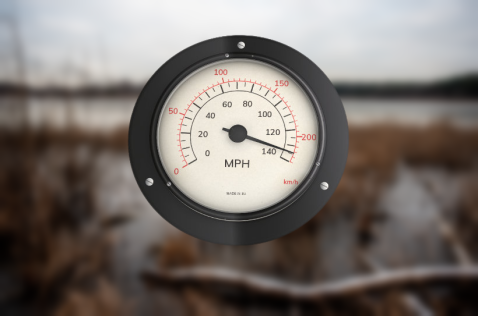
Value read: 135 mph
